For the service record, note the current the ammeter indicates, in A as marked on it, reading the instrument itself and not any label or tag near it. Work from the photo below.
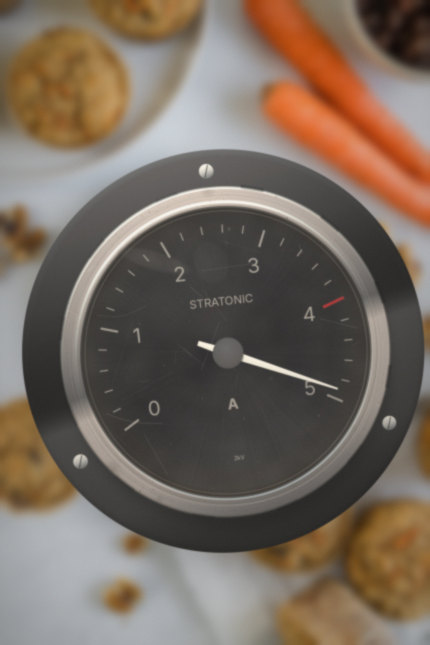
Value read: 4.9 A
